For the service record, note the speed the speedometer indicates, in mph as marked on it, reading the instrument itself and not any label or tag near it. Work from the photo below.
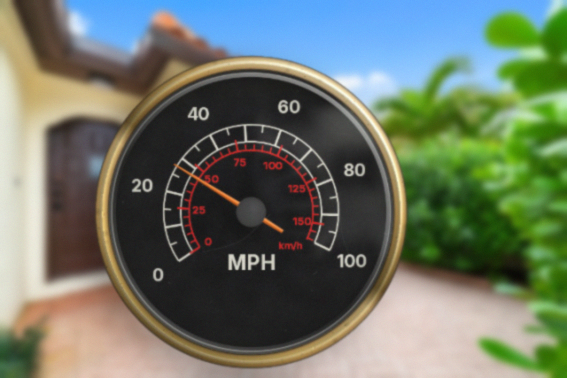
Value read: 27.5 mph
